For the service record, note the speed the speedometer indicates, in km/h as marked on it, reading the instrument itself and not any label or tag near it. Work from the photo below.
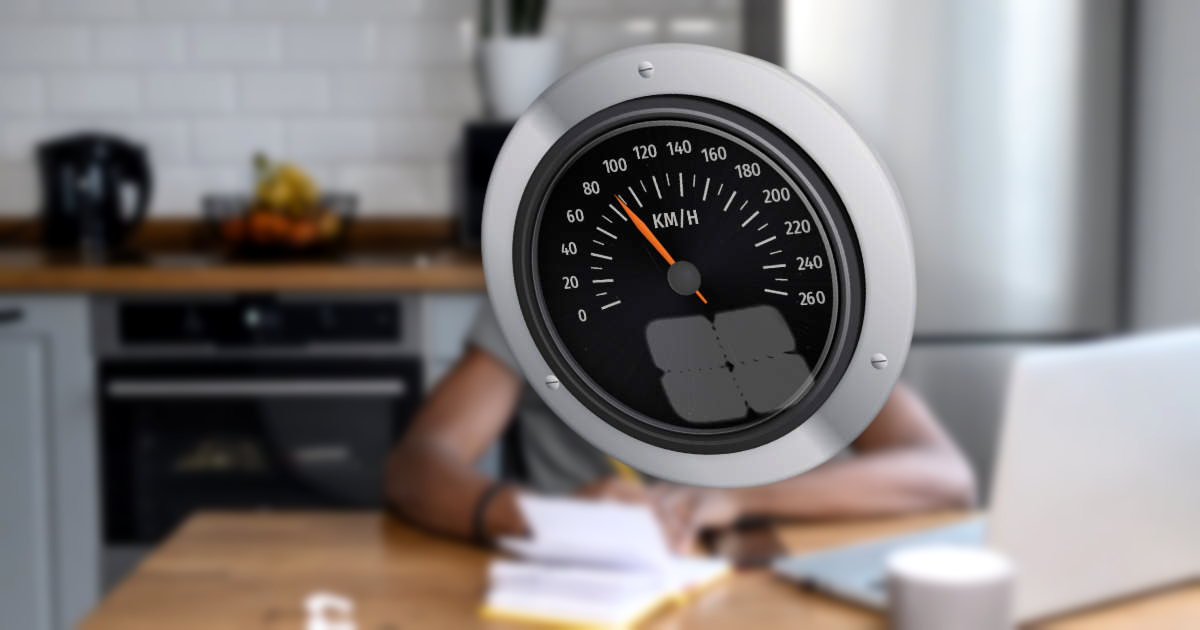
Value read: 90 km/h
